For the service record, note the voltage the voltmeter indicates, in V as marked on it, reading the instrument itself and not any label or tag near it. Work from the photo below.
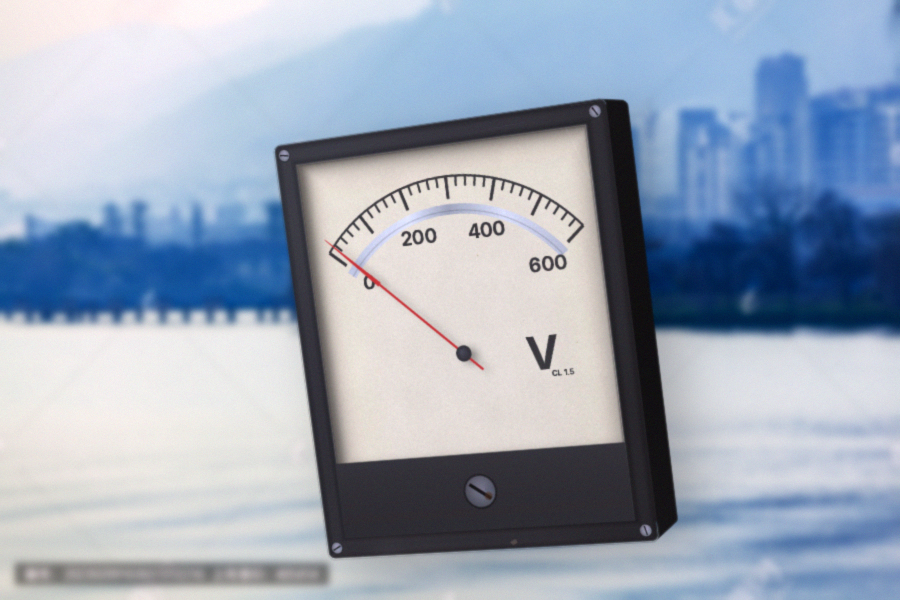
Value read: 20 V
